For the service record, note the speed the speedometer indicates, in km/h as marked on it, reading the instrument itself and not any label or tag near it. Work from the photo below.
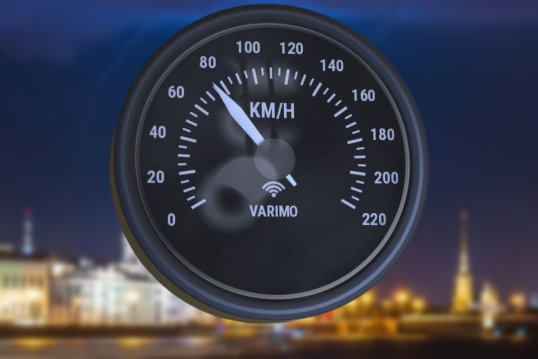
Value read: 75 km/h
